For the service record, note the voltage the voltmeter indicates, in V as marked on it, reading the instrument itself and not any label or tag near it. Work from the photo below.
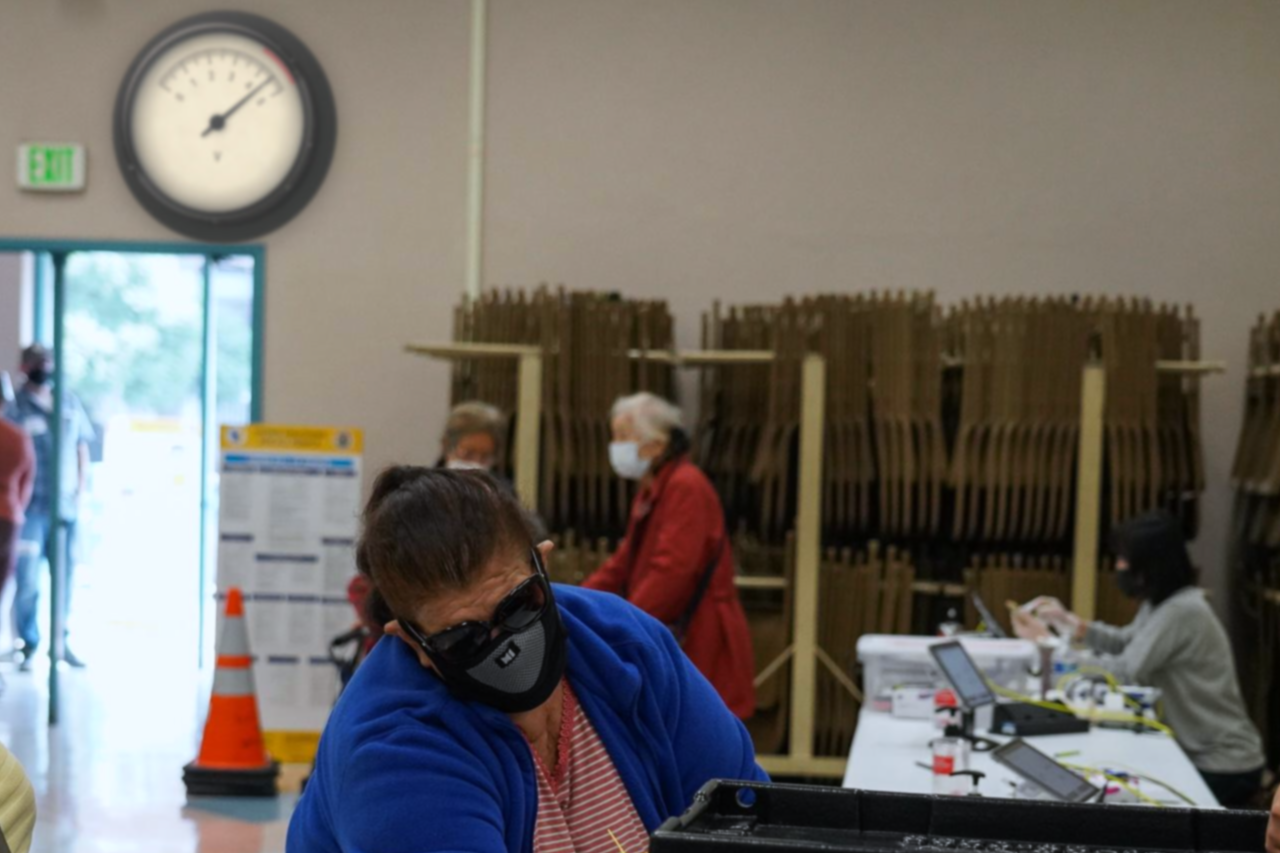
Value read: 4.5 V
